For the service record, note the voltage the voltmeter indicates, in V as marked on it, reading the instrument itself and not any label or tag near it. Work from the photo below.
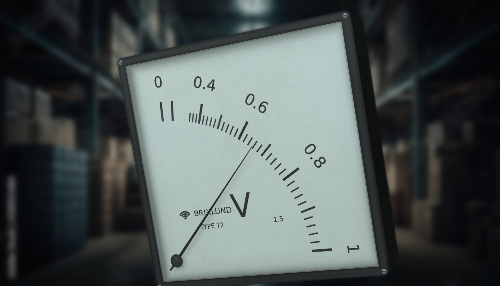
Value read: 0.66 V
